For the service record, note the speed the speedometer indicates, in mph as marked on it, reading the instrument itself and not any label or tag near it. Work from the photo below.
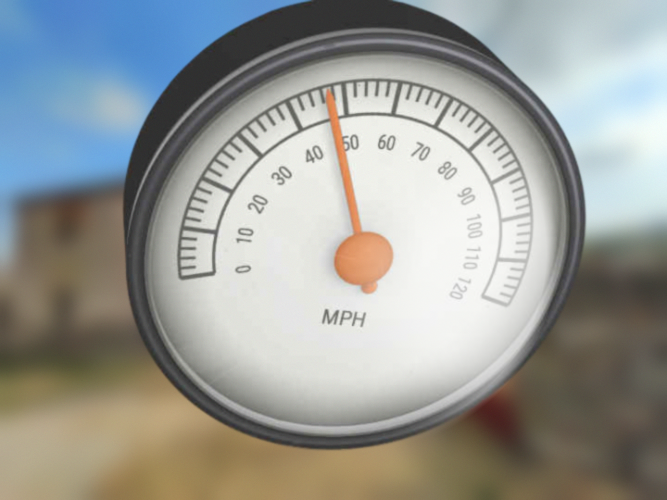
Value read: 47 mph
